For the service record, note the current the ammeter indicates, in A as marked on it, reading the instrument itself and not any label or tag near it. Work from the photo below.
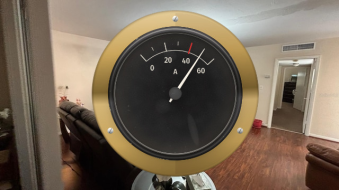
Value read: 50 A
